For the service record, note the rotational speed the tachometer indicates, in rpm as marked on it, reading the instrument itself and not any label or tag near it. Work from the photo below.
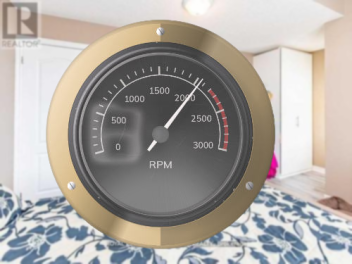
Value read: 2050 rpm
